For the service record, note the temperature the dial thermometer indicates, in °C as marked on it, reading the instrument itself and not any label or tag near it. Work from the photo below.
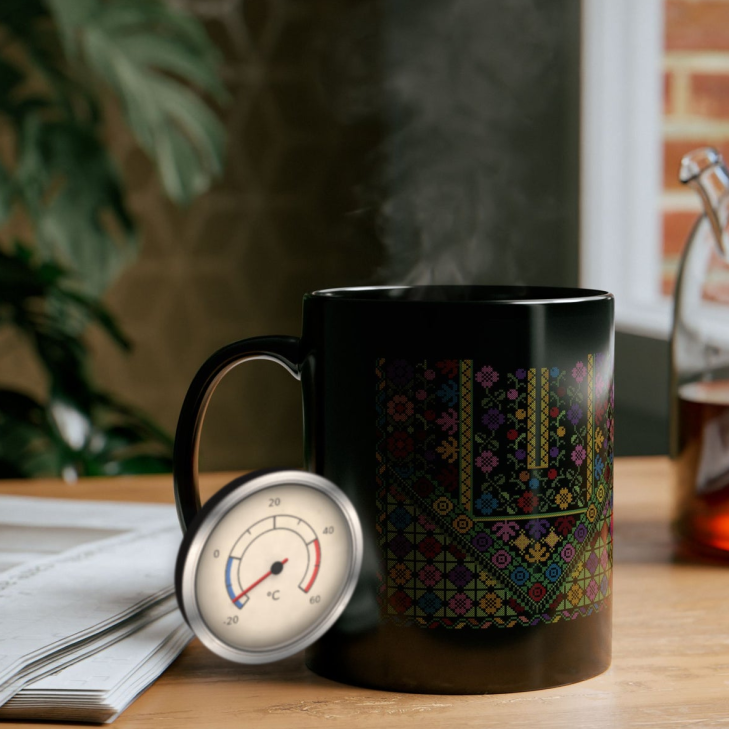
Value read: -15 °C
